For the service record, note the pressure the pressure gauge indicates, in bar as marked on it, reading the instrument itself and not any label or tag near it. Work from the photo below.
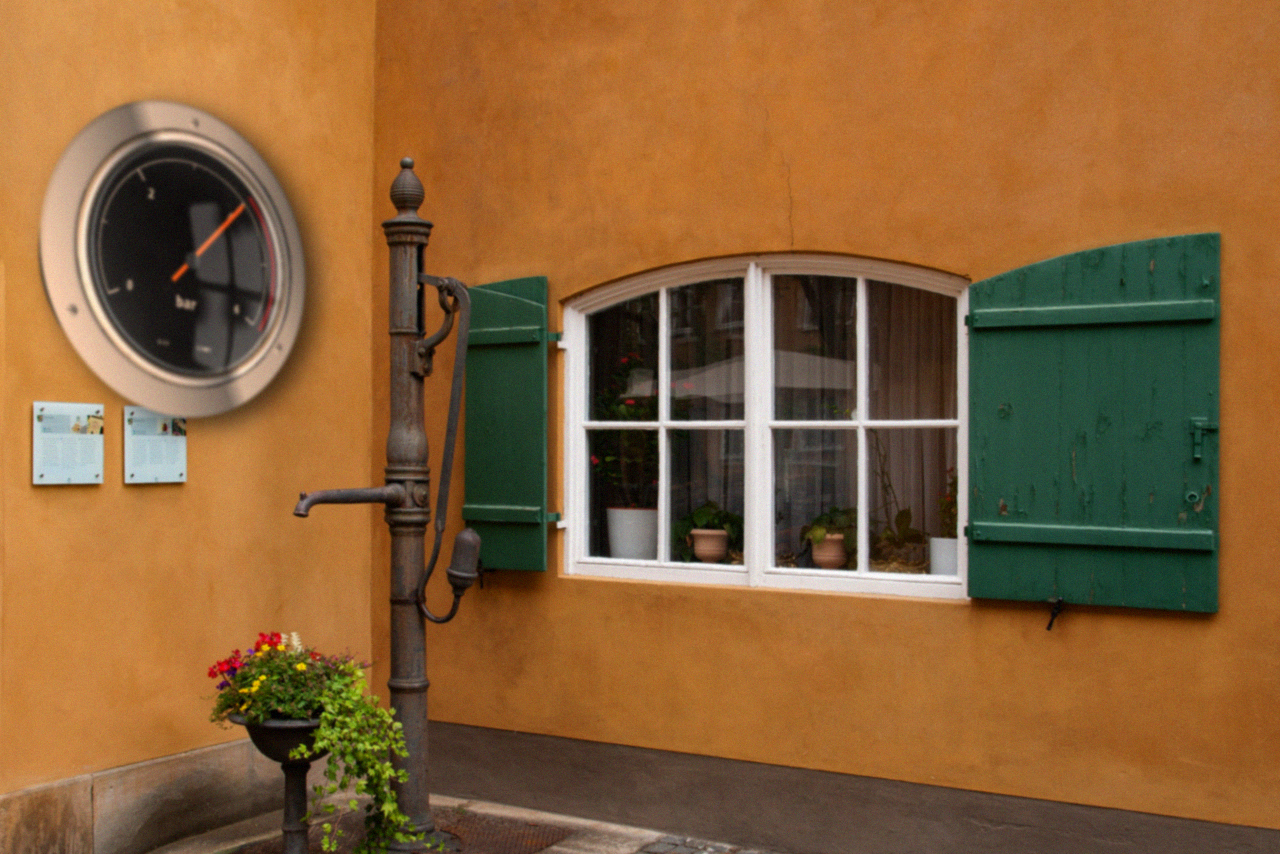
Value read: 4 bar
